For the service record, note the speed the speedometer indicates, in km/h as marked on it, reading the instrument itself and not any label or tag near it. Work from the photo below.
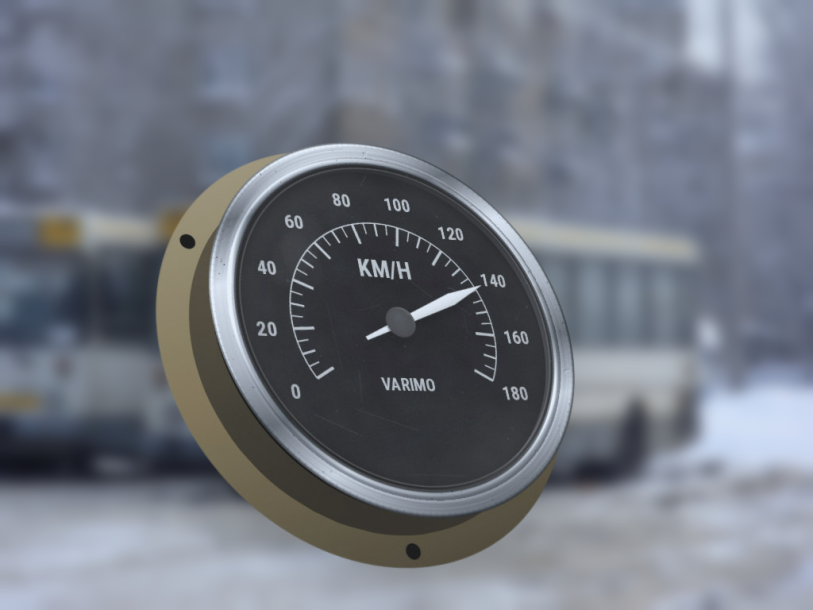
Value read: 140 km/h
